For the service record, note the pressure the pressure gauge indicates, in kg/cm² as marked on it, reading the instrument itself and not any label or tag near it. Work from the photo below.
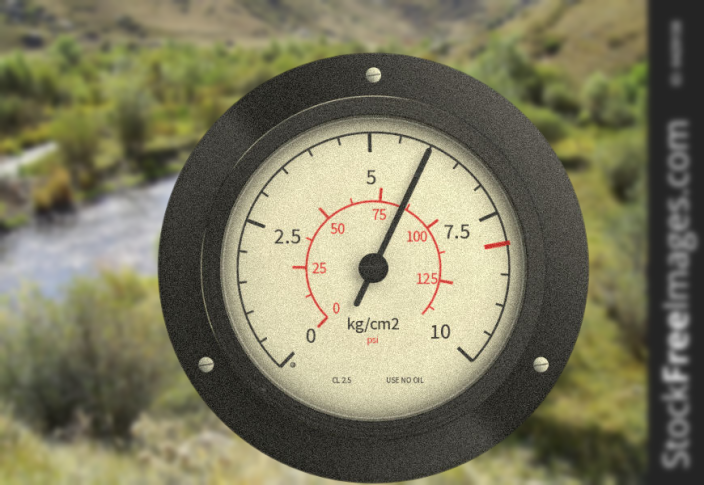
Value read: 6 kg/cm²
